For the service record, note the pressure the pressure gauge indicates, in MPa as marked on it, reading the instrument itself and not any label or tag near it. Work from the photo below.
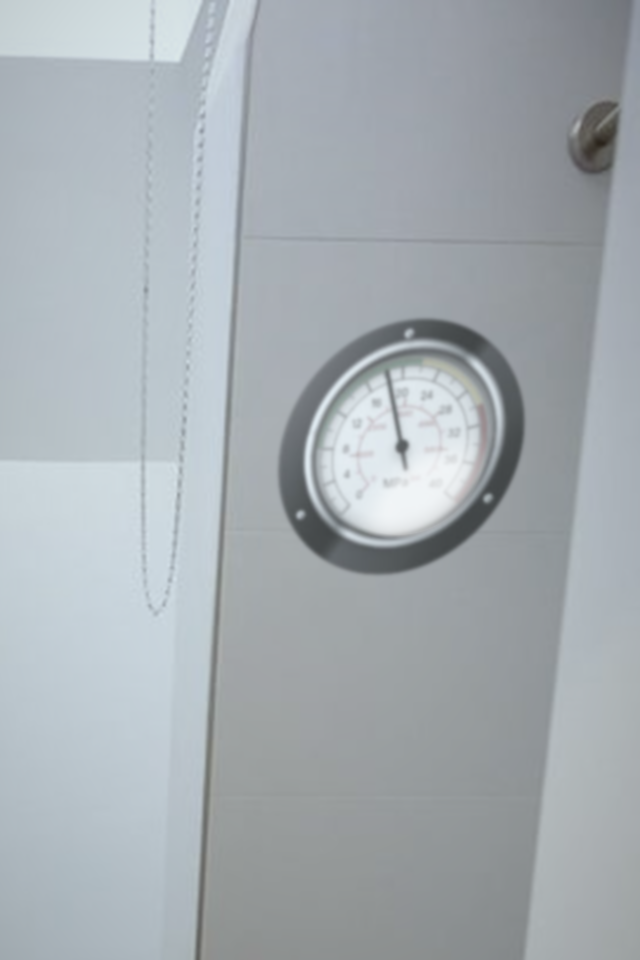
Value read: 18 MPa
